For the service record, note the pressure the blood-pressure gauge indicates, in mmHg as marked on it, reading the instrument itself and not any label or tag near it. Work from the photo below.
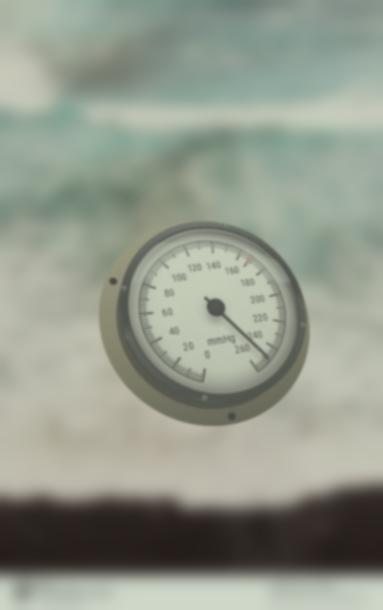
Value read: 250 mmHg
